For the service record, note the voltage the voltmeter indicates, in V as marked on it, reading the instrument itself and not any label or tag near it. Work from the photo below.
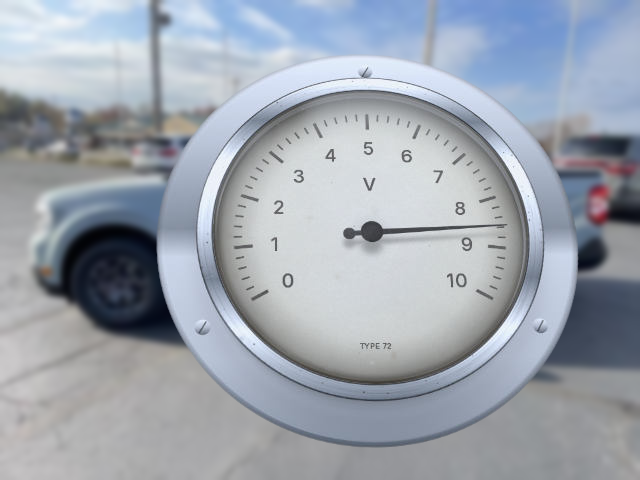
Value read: 8.6 V
